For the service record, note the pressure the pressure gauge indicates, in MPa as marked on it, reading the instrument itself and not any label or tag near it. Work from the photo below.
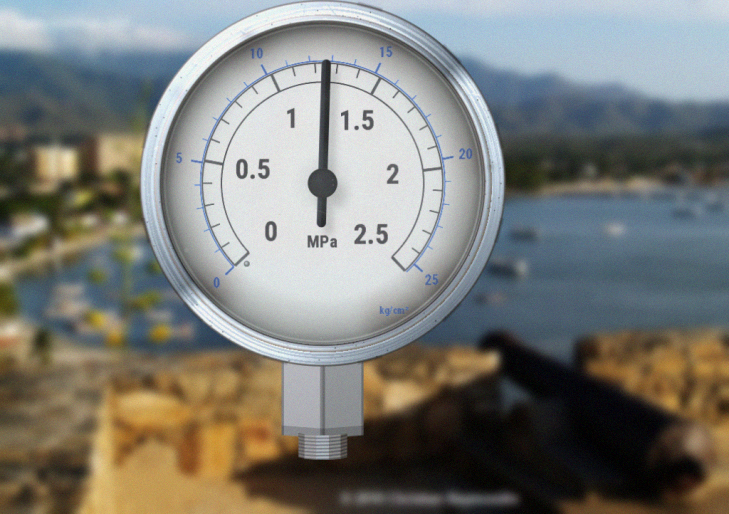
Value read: 1.25 MPa
